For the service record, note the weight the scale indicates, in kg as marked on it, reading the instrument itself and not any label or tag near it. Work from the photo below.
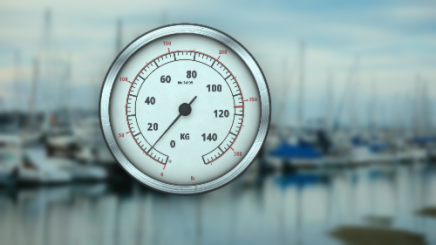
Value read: 10 kg
